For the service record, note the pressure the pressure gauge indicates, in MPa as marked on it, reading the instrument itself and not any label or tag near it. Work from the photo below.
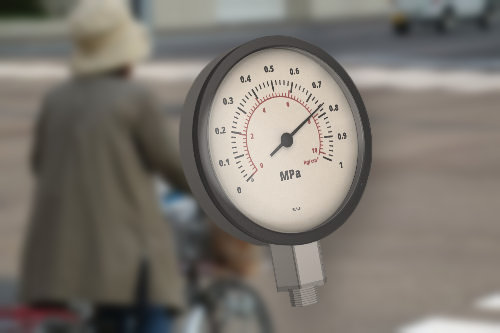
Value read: 0.76 MPa
